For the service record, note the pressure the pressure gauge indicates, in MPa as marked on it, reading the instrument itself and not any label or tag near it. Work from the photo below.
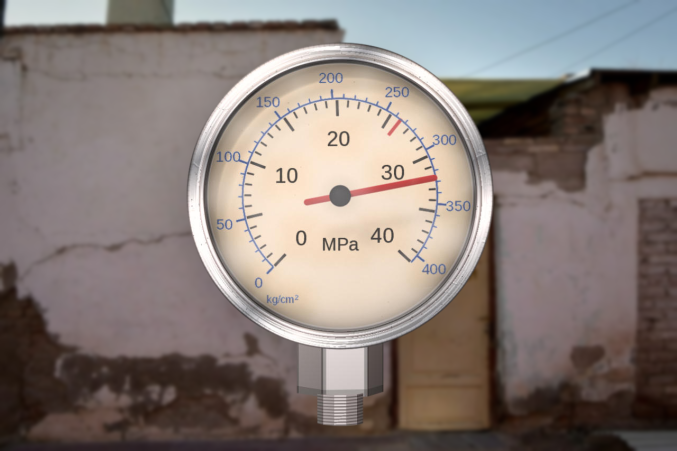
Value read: 32 MPa
